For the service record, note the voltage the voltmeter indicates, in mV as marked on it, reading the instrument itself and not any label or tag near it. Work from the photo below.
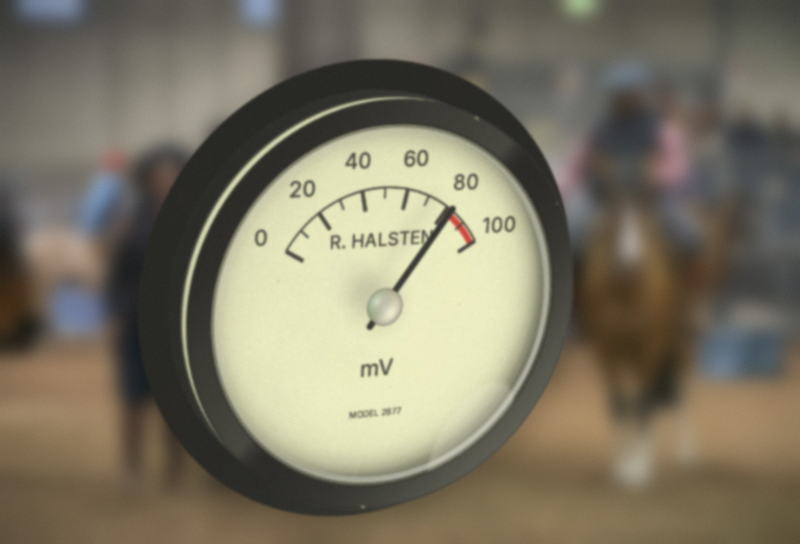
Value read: 80 mV
